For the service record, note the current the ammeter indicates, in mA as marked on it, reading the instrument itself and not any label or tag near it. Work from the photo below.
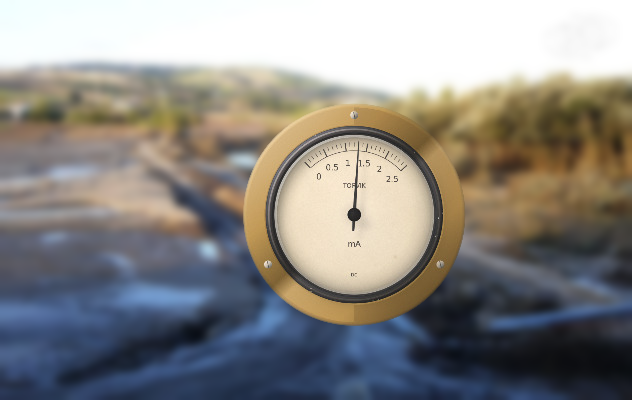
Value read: 1.3 mA
